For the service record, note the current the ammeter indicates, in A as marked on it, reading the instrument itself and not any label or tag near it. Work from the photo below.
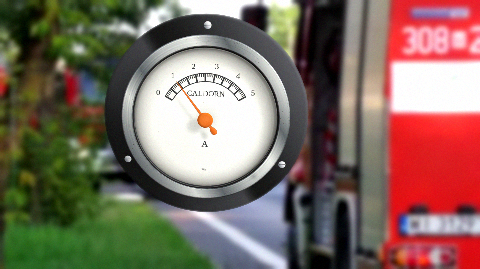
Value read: 1 A
